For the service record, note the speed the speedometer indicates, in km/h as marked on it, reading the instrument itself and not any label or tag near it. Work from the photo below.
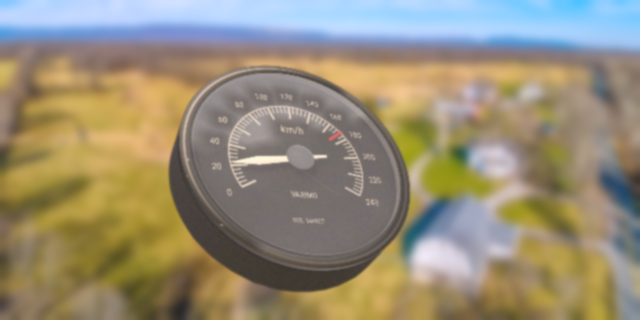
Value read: 20 km/h
